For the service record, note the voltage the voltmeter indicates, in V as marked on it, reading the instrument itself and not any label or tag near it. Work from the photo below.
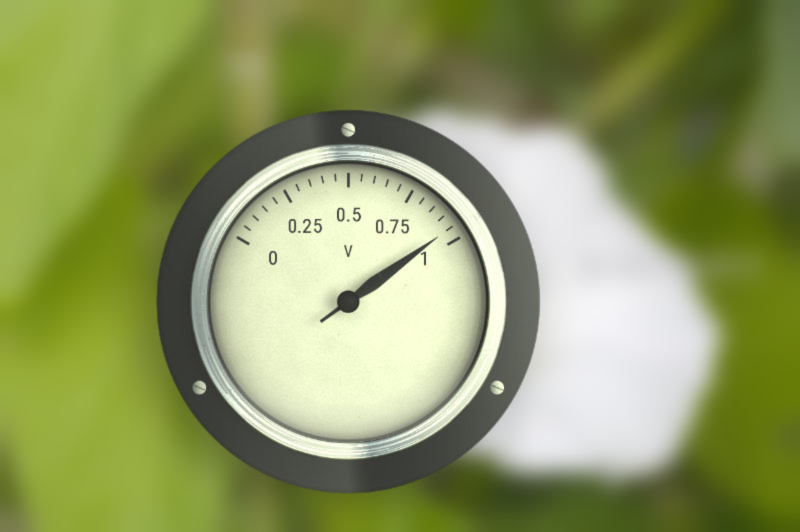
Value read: 0.95 V
